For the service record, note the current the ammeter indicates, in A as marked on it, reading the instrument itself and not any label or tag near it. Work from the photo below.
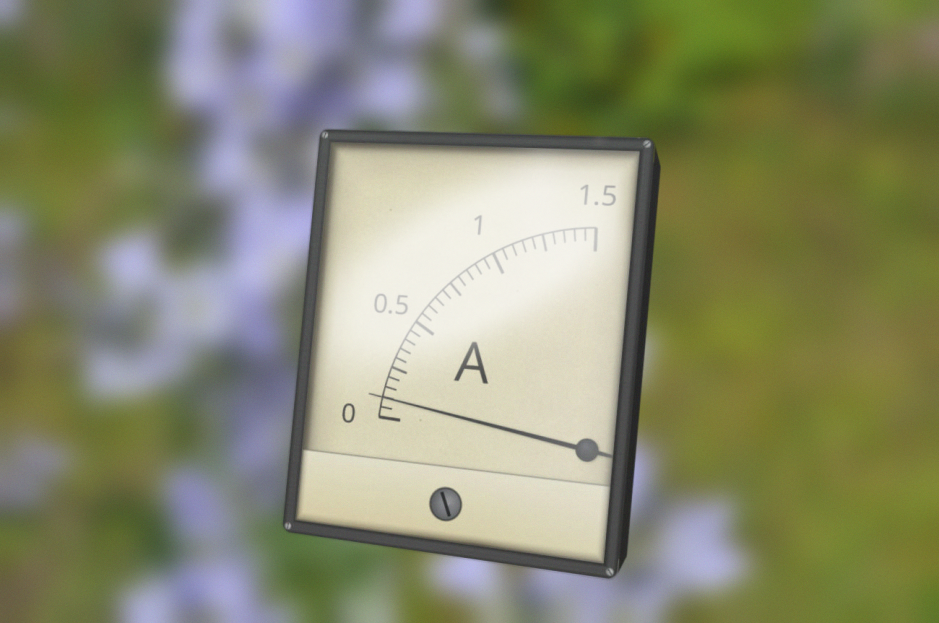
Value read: 0.1 A
